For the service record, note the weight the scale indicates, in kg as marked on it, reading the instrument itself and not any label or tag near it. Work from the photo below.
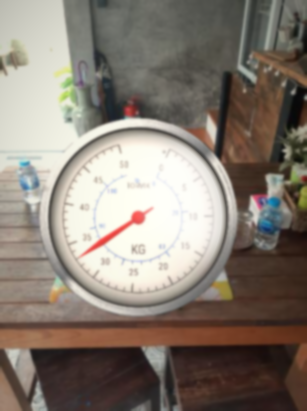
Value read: 33 kg
